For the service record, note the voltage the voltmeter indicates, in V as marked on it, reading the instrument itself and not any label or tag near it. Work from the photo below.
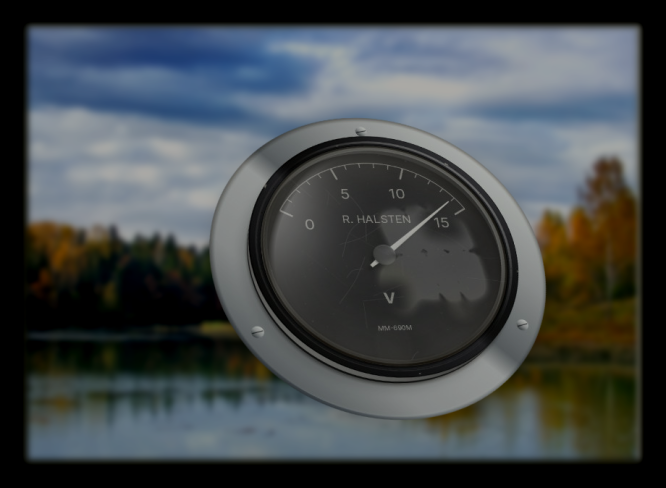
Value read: 14 V
